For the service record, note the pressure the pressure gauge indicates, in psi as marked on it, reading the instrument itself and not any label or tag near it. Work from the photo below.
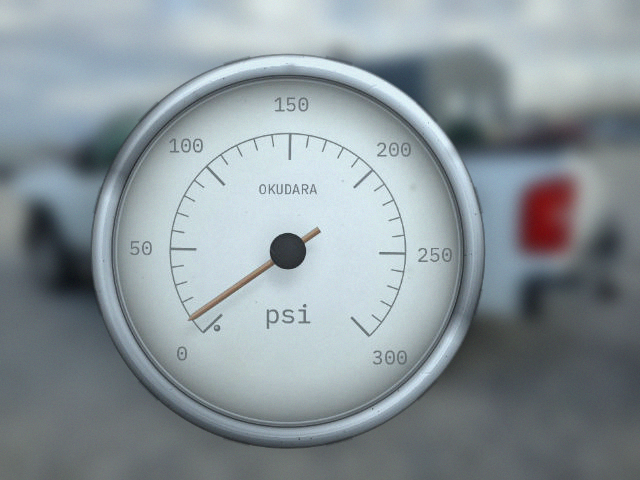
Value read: 10 psi
